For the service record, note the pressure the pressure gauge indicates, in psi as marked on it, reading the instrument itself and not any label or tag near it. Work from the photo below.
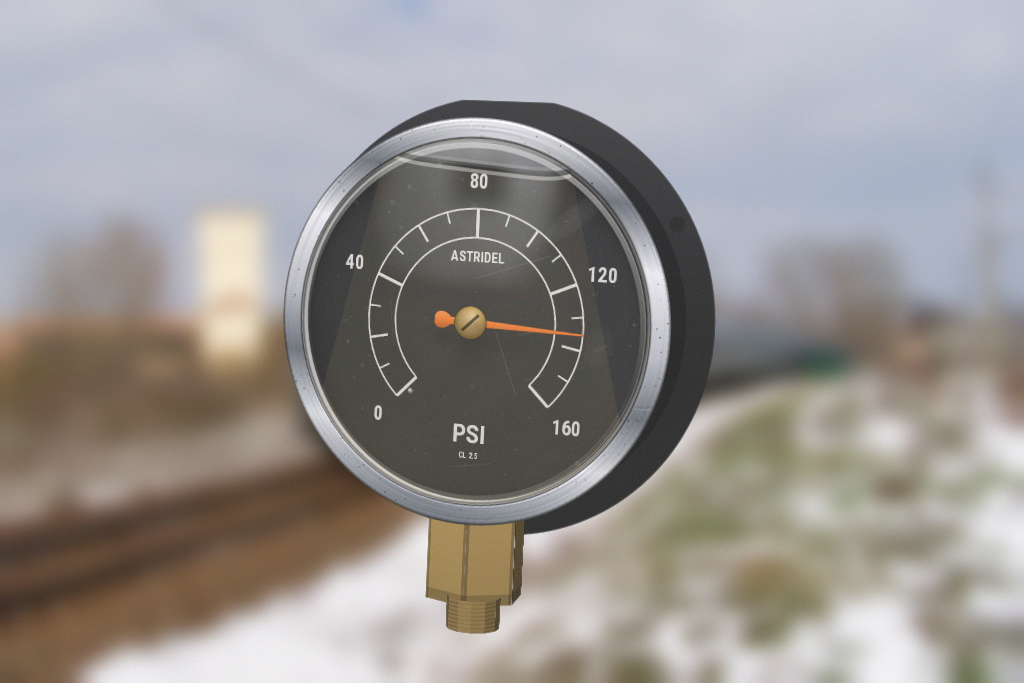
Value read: 135 psi
